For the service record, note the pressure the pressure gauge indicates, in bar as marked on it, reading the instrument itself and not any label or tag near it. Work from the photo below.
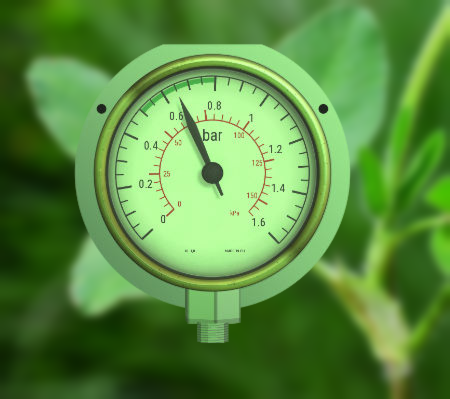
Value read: 0.65 bar
